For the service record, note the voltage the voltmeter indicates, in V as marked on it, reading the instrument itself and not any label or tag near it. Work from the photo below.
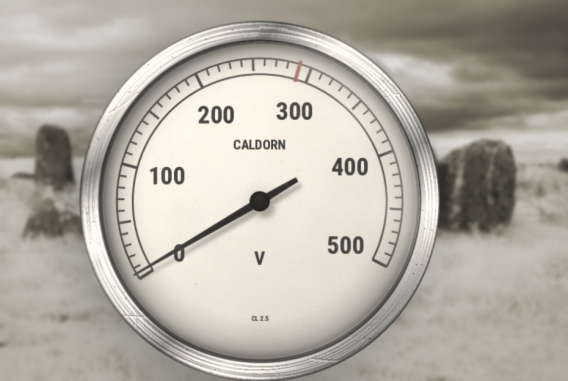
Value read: 5 V
